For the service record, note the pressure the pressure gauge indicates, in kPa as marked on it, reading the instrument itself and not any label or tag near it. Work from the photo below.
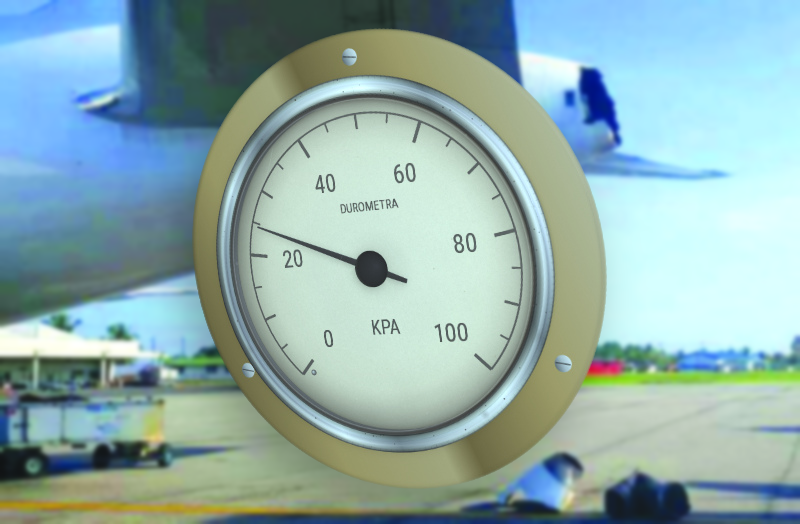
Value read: 25 kPa
